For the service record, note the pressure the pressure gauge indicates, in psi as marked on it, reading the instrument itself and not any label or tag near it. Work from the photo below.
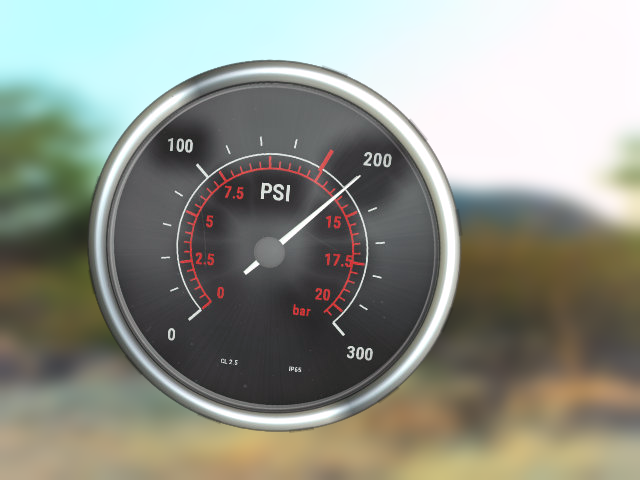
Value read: 200 psi
